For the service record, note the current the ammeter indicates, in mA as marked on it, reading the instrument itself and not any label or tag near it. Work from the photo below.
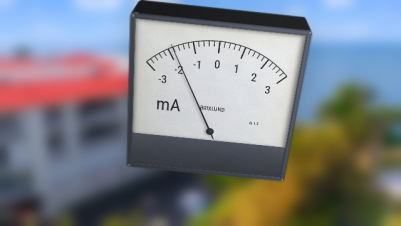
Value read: -1.8 mA
